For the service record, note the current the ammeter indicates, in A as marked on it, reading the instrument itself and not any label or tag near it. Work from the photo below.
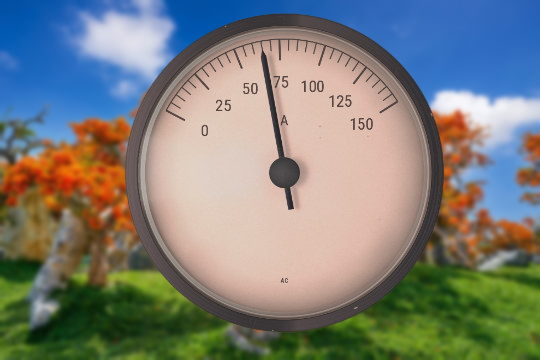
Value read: 65 A
